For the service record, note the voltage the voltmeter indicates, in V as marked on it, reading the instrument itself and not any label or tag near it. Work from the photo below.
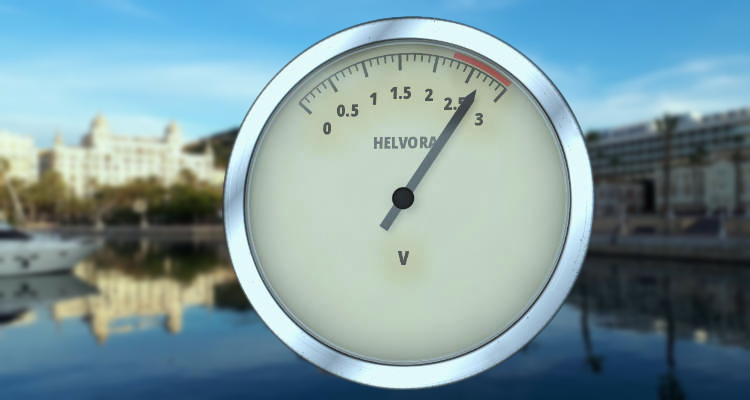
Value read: 2.7 V
